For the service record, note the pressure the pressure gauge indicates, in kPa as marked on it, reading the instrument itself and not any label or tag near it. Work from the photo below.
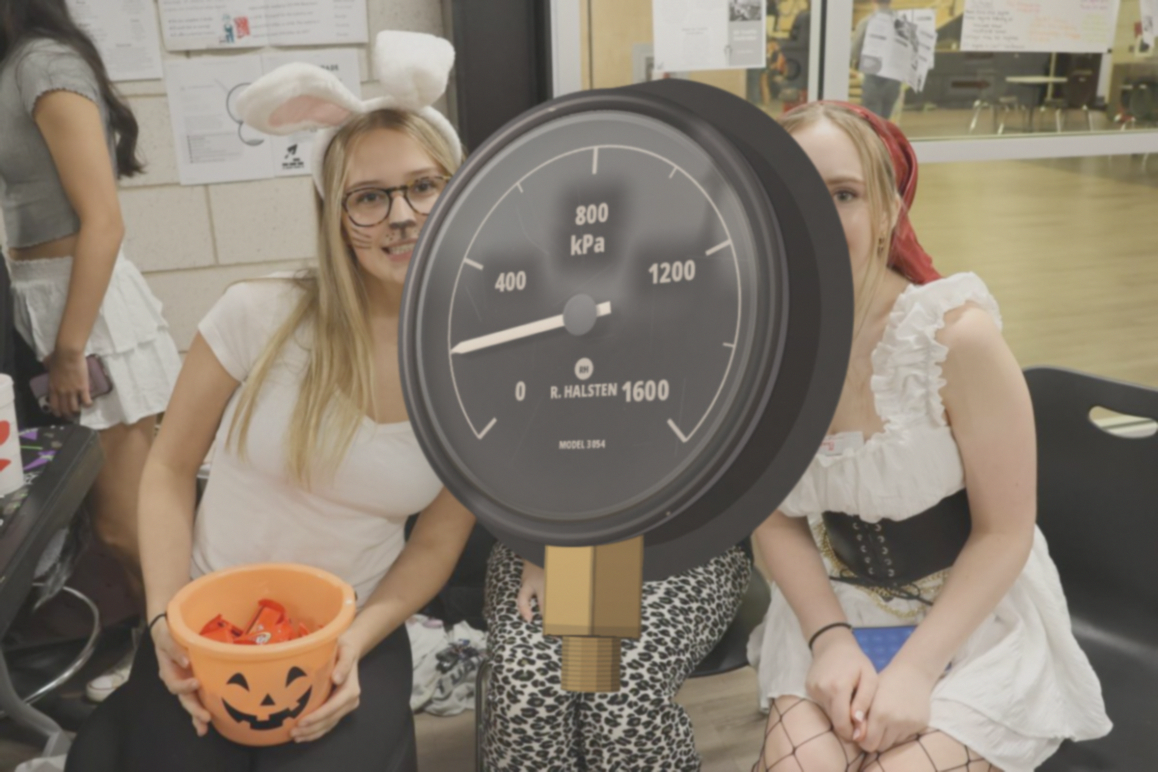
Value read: 200 kPa
